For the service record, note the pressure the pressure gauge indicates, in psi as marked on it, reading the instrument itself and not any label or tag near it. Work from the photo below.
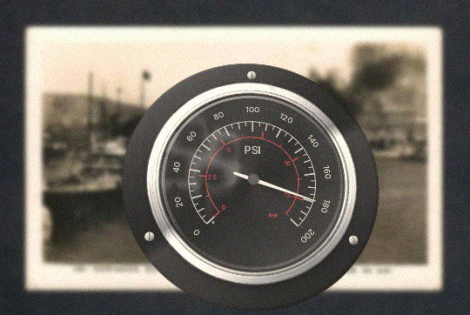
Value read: 180 psi
